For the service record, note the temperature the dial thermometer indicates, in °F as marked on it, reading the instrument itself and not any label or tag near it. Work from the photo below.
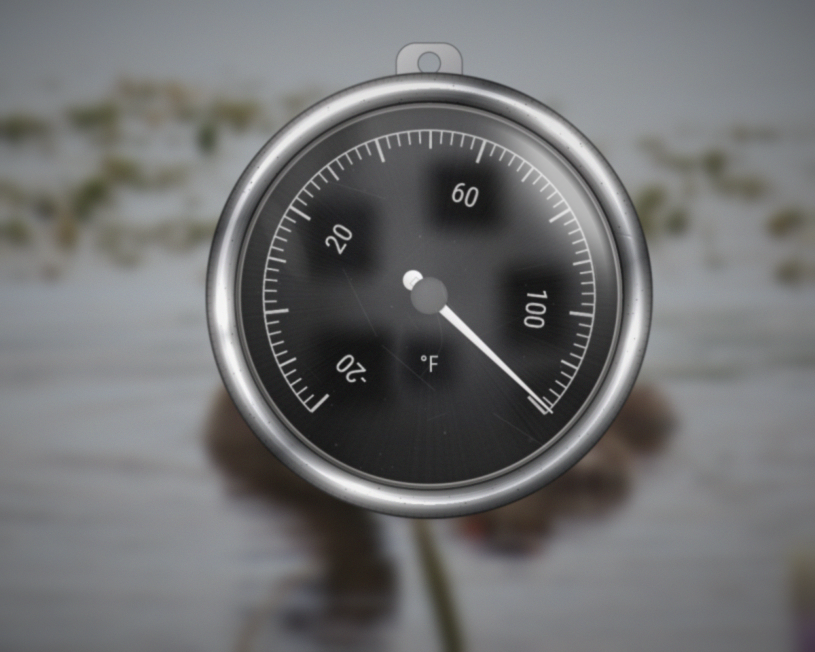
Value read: 119 °F
